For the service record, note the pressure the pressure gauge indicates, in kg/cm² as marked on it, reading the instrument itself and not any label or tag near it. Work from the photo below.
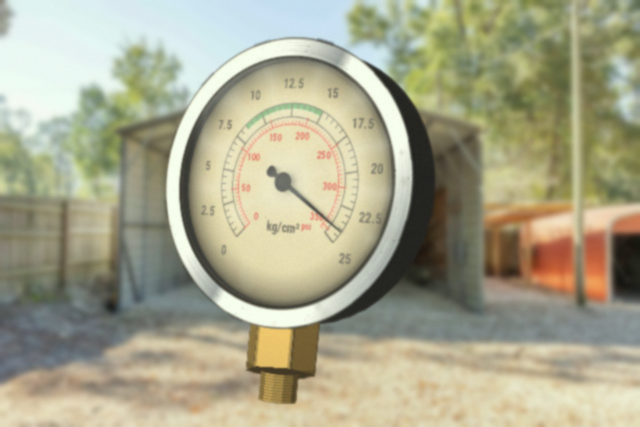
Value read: 24 kg/cm²
